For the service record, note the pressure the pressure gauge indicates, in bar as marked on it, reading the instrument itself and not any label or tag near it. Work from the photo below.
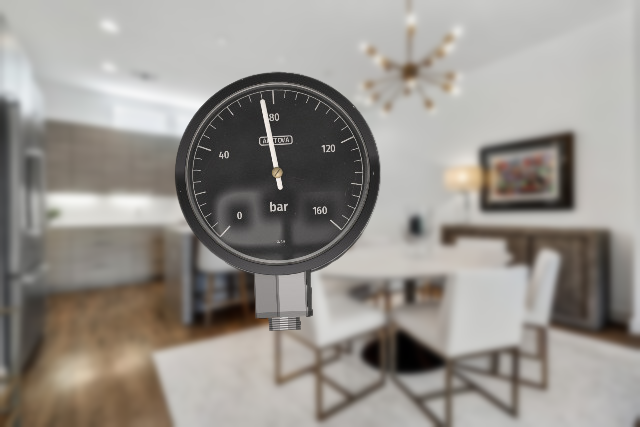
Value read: 75 bar
